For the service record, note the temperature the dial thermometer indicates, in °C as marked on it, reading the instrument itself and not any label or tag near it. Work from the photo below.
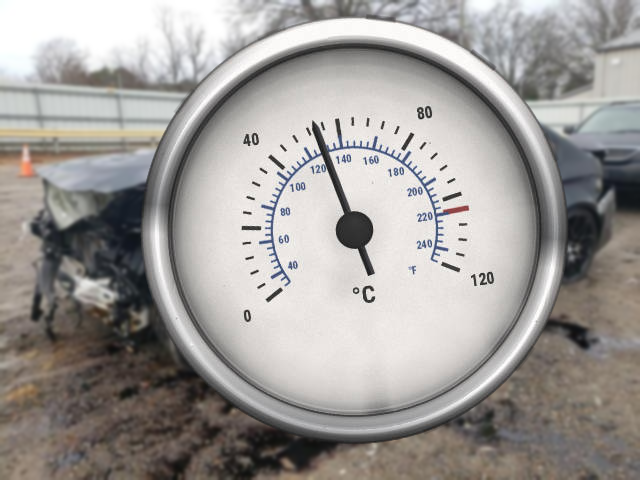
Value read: 54 °C
